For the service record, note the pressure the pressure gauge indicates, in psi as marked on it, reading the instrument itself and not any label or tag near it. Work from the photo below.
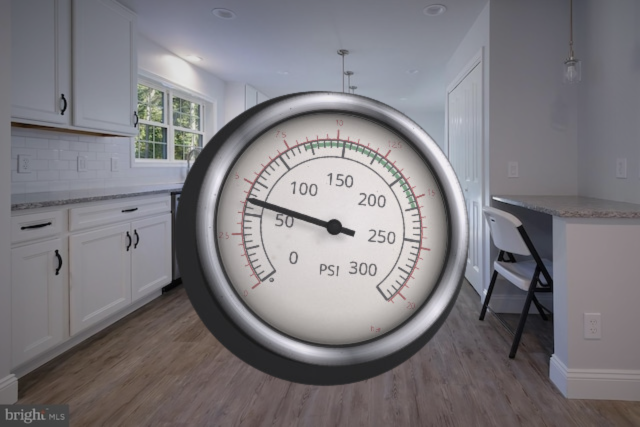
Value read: 60 psi
